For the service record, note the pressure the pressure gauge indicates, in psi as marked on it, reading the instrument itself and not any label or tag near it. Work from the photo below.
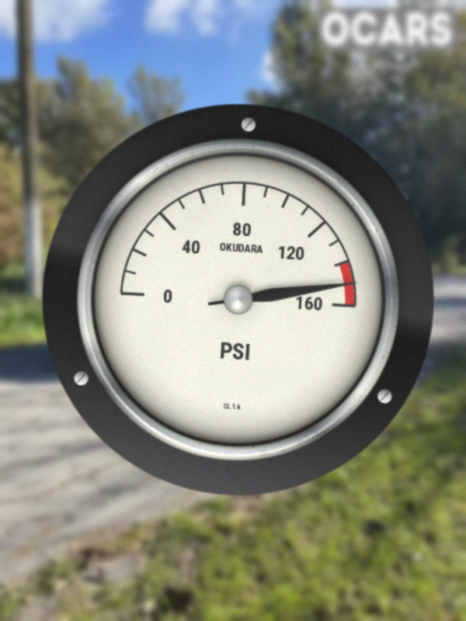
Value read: 150 psi
